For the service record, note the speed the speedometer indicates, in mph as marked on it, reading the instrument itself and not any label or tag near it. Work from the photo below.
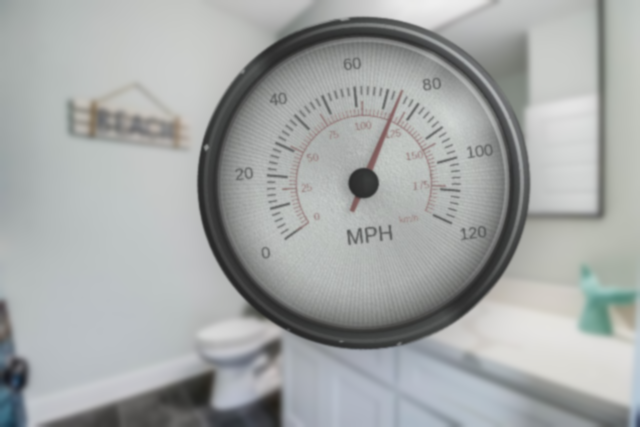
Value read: 74 mph
